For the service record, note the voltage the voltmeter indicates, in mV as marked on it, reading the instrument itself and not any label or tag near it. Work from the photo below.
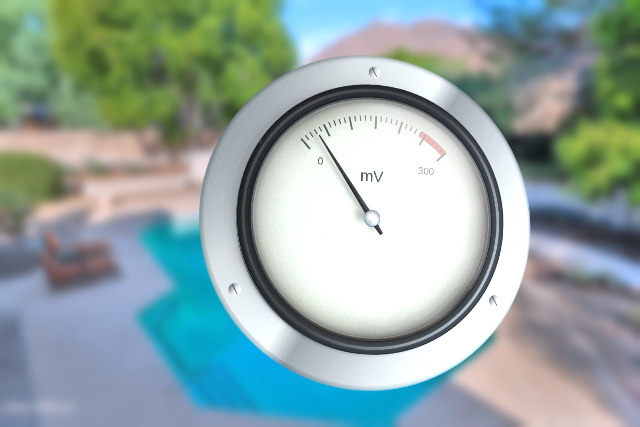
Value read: 30 mV
